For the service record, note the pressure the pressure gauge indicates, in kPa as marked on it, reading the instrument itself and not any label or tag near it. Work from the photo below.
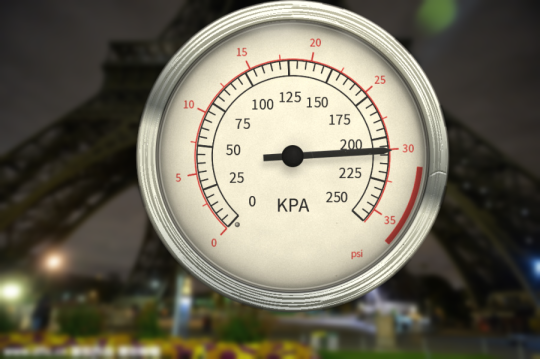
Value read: 207.5 kPa
